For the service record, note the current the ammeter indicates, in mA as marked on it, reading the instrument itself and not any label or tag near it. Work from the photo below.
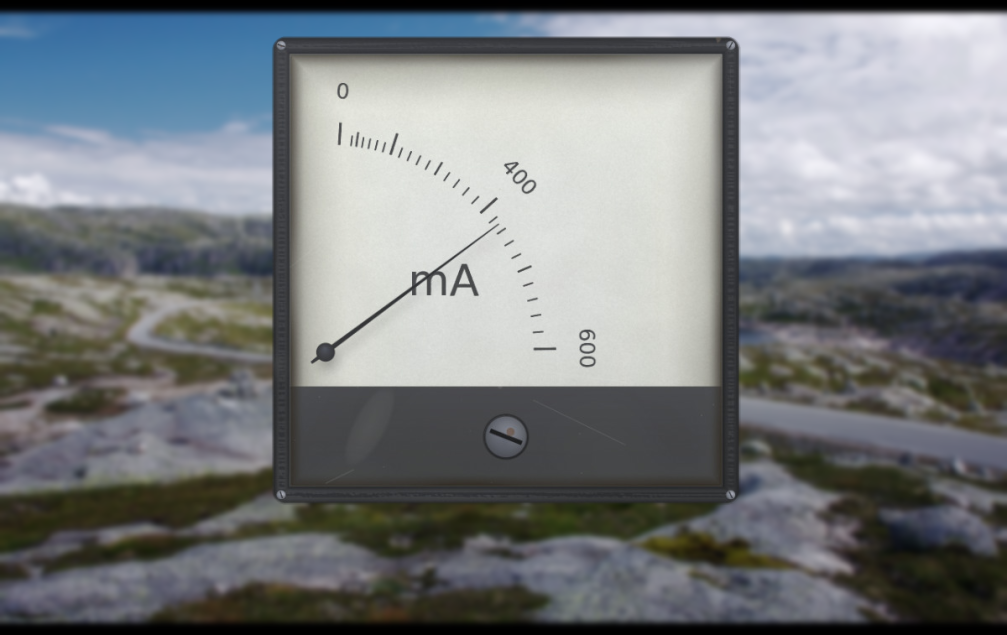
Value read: 430 mA
